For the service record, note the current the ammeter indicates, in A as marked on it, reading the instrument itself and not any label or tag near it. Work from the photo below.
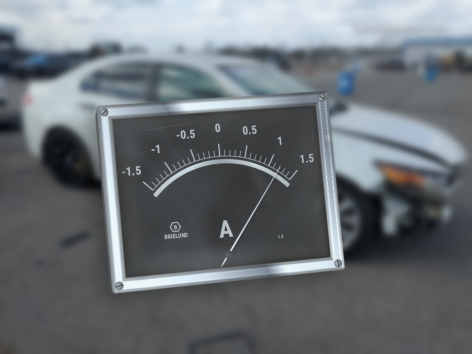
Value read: 1.2 A
